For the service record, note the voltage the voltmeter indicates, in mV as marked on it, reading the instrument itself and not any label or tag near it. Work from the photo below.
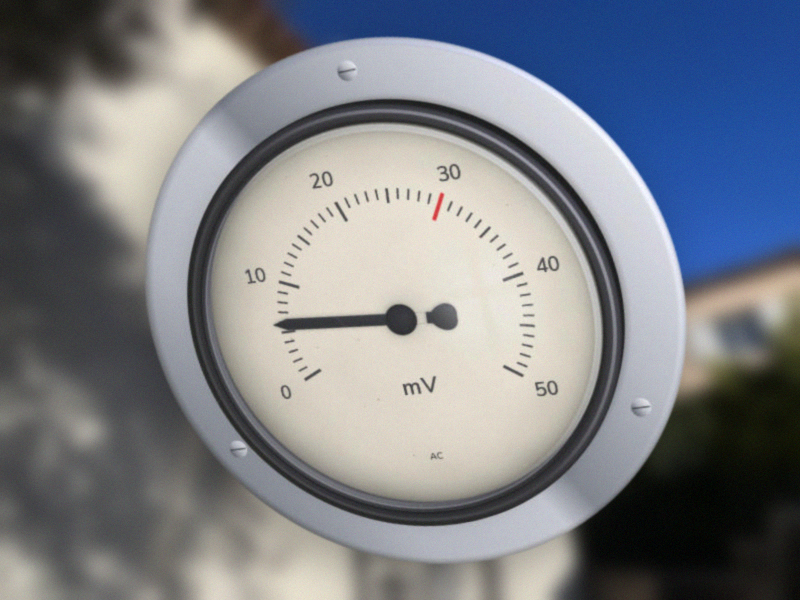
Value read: 6 mV
